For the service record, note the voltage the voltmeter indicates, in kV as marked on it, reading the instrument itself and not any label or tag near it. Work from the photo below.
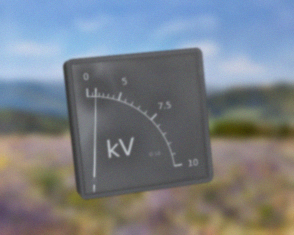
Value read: 2.5 kV
